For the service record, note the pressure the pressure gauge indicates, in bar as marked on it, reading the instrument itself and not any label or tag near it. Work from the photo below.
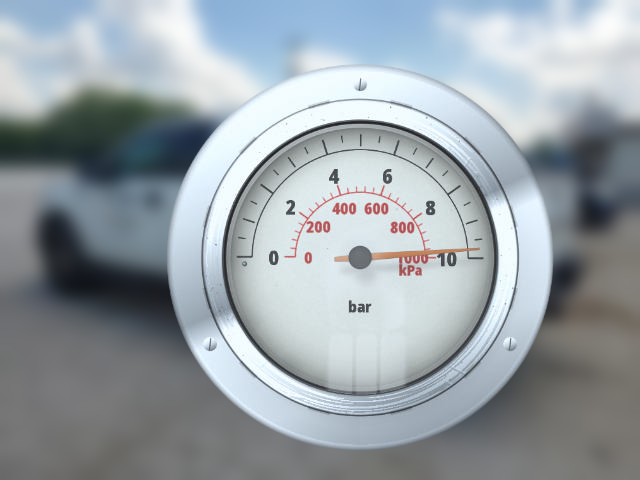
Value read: 9.75 bar
